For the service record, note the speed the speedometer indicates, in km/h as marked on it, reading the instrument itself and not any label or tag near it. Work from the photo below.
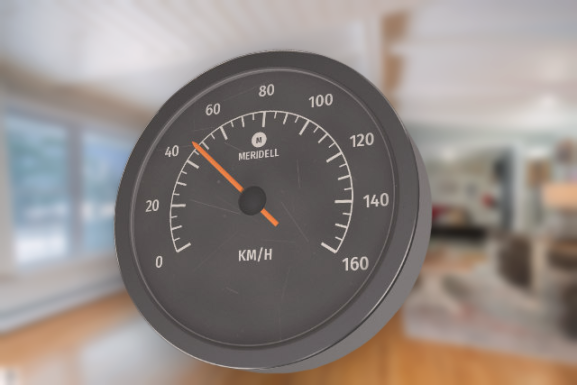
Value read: 47.5 km/h
